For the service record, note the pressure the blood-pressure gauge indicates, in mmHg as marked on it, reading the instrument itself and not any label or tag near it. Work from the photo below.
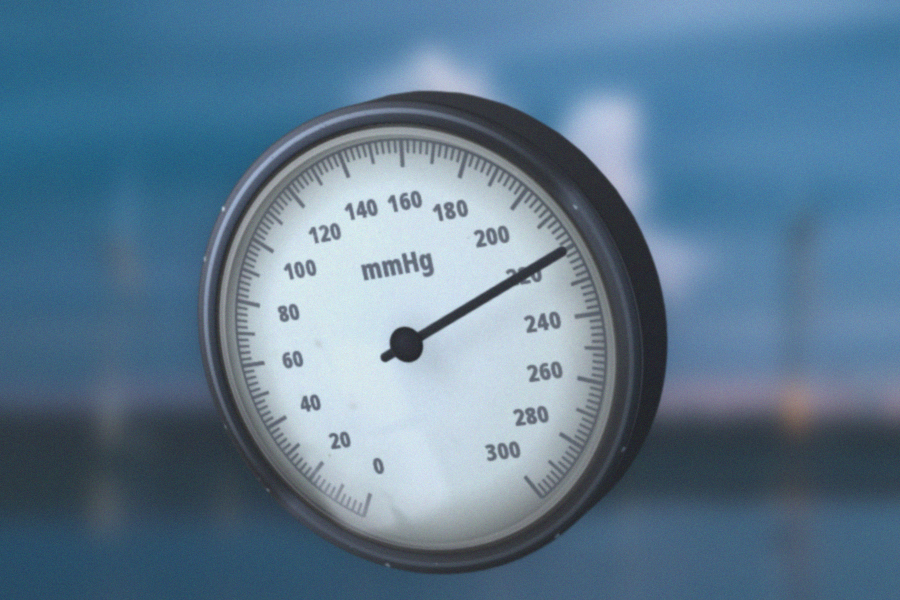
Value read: 220 mmHg
